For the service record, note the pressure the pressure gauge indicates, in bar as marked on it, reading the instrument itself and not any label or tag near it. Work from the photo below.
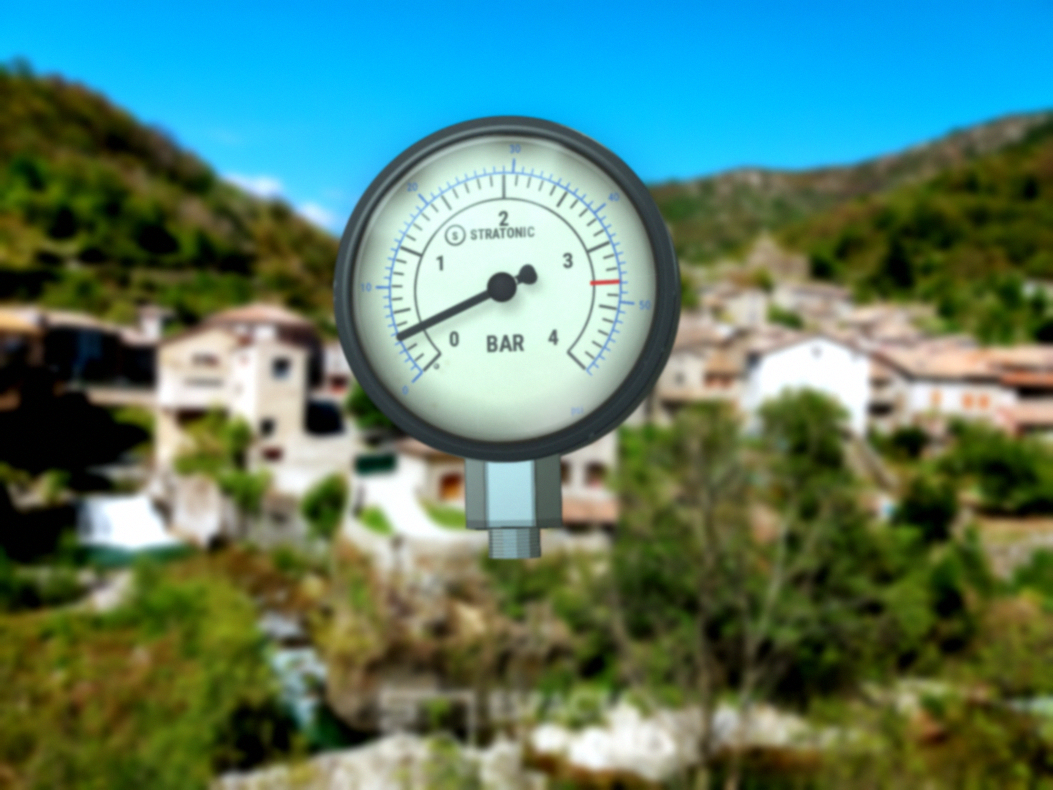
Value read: 0.3 bar
